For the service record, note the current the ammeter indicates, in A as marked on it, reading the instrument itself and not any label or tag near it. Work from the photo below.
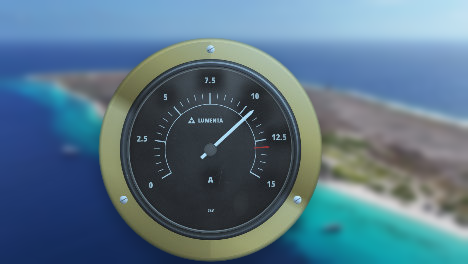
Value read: 10.5 A
